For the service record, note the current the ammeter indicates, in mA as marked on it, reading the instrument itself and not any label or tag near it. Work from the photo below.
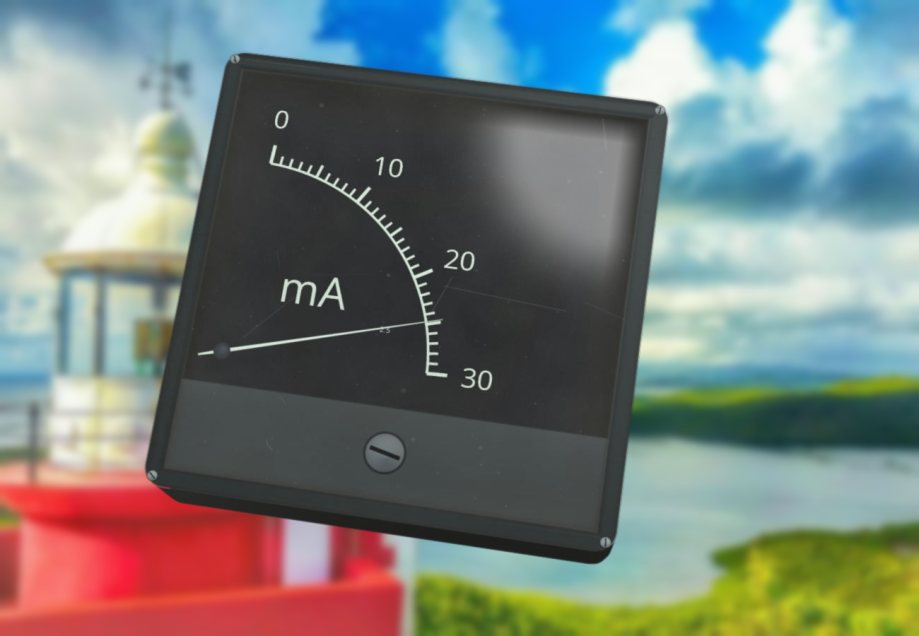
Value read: 25 mA
